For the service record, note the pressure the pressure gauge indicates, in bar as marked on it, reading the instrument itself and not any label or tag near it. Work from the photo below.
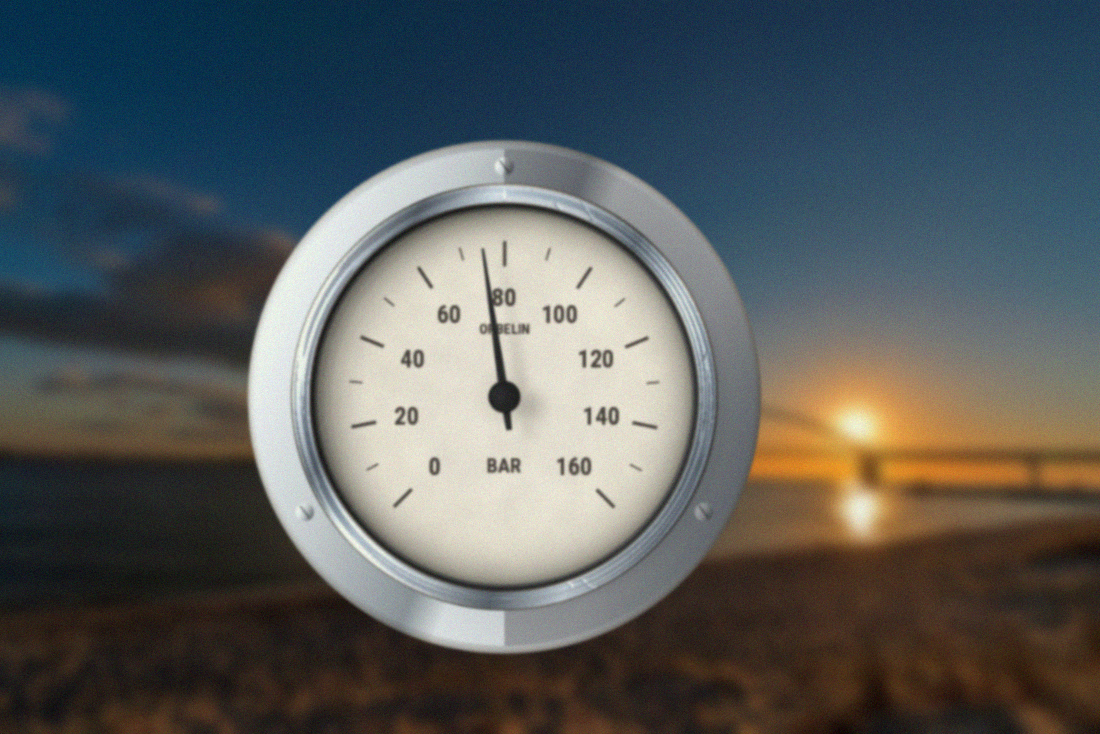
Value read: 75 bar
